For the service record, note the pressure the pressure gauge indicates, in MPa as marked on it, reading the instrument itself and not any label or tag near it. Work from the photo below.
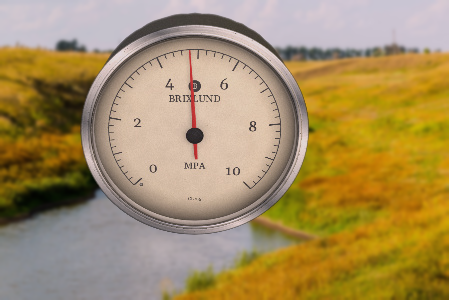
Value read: 4.8 MPa
